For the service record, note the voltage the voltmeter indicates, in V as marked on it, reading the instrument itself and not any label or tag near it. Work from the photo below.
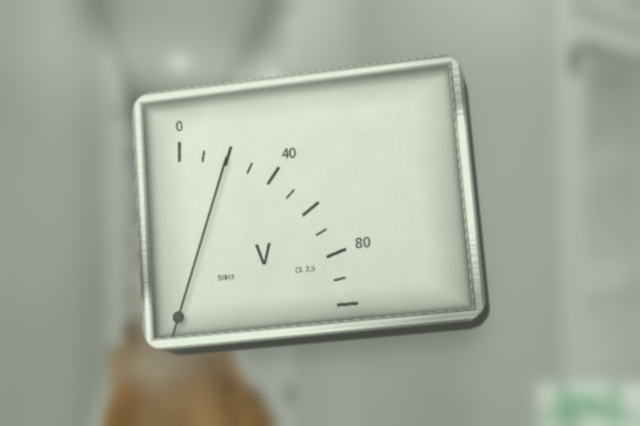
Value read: 20 V
